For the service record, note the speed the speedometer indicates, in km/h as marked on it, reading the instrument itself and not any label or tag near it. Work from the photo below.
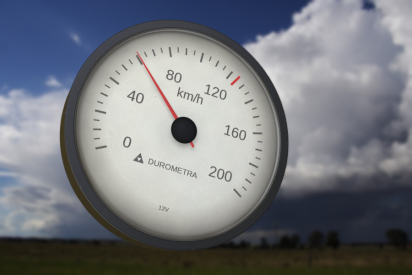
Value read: 60 km/h
